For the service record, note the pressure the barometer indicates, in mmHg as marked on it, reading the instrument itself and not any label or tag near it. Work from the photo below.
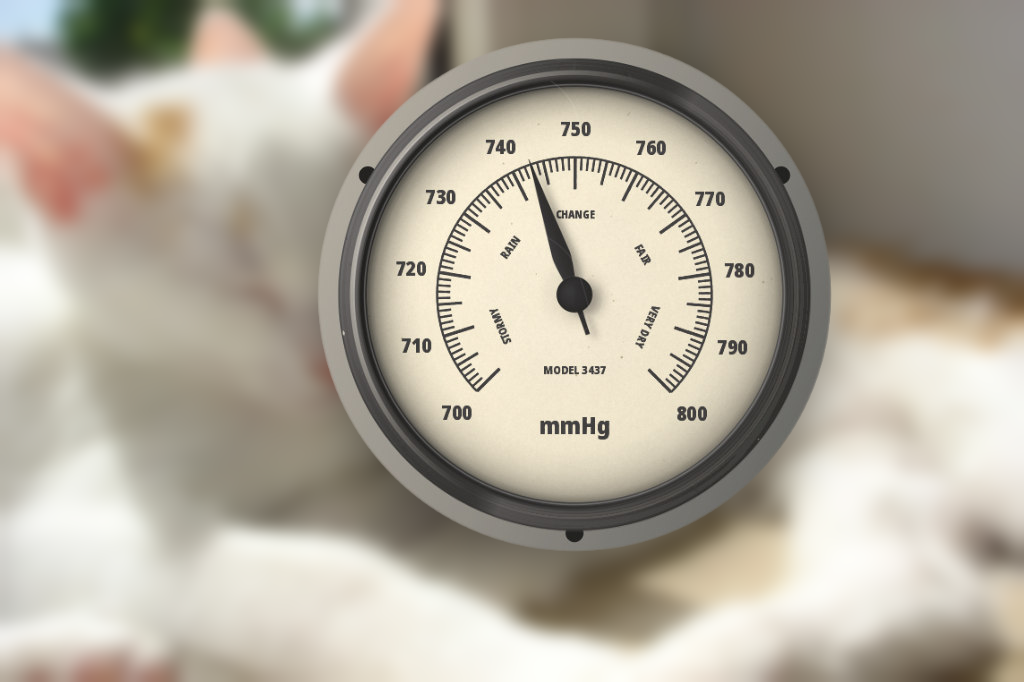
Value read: 743 mmHg
